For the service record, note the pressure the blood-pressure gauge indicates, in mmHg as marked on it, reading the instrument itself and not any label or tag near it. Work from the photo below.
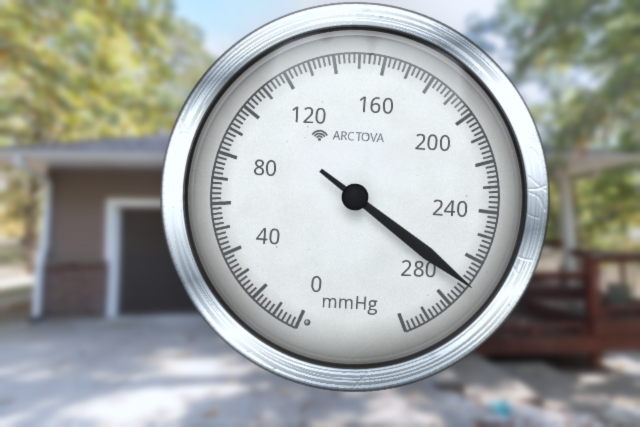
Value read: 270 mmHg
